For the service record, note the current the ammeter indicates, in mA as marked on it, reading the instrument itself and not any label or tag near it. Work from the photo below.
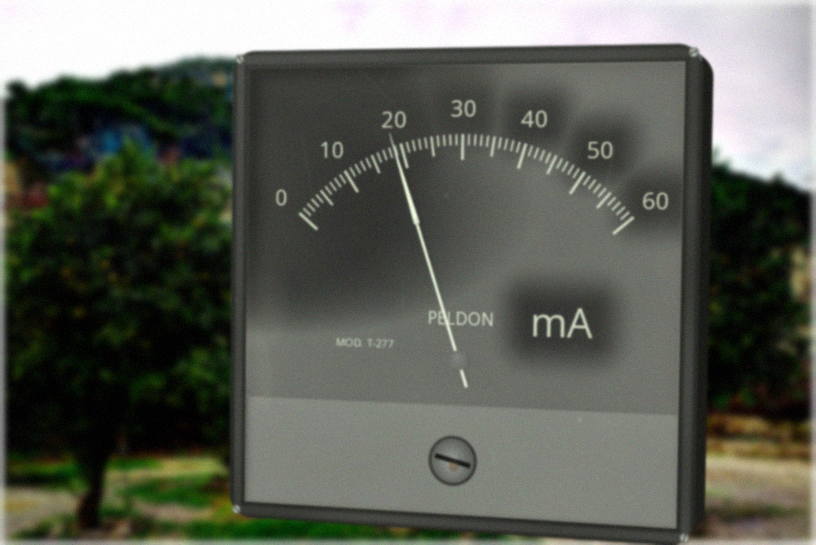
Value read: 19 mA
